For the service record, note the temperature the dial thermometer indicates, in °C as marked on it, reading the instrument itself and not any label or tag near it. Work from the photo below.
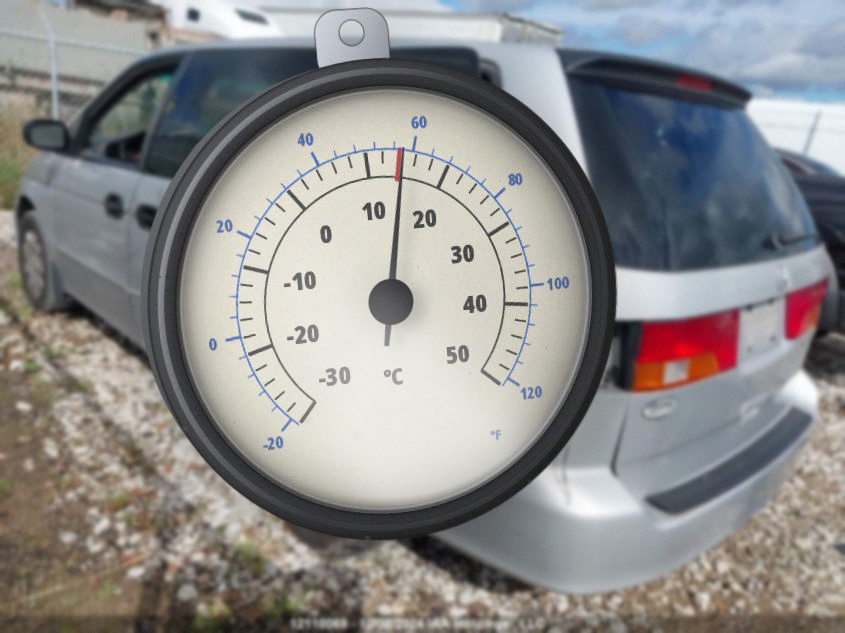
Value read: 14 °C
